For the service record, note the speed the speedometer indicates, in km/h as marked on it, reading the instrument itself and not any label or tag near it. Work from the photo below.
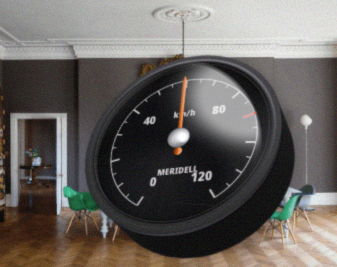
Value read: 60 km/h
